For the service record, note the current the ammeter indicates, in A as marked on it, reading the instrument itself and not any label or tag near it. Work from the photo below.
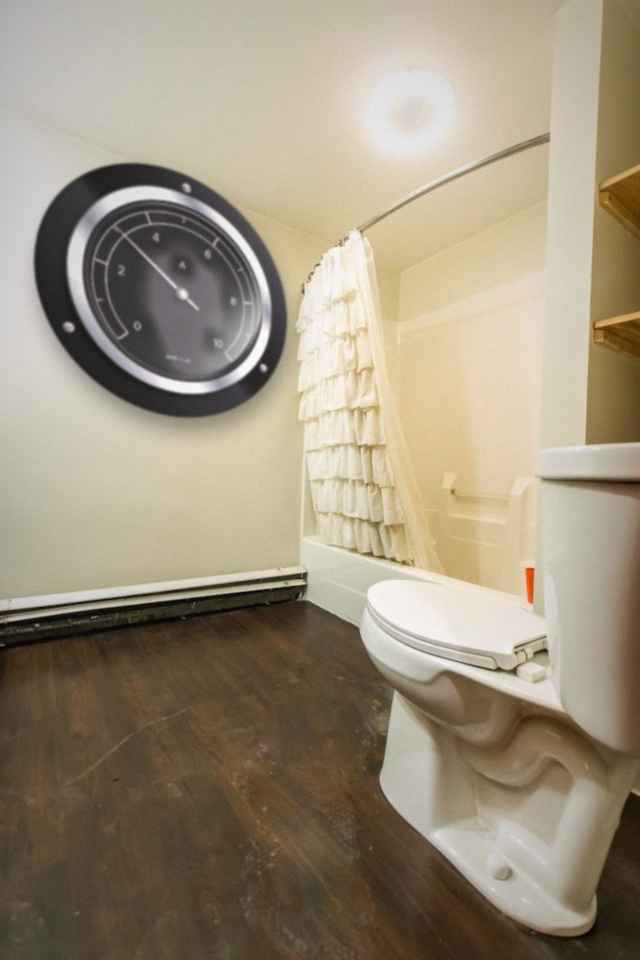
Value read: 3 A
